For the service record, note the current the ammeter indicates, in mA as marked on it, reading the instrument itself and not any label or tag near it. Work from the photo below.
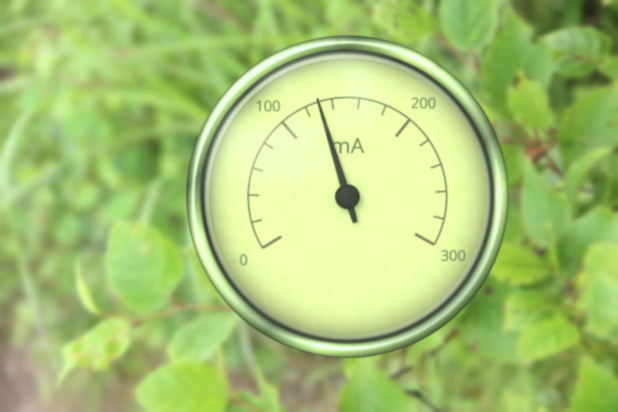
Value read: 130 mA
